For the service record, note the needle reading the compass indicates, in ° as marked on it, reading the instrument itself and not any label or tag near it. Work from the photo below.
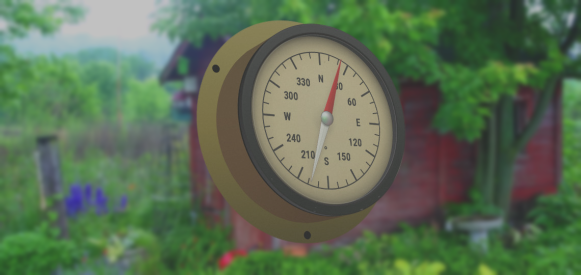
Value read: 20 °
